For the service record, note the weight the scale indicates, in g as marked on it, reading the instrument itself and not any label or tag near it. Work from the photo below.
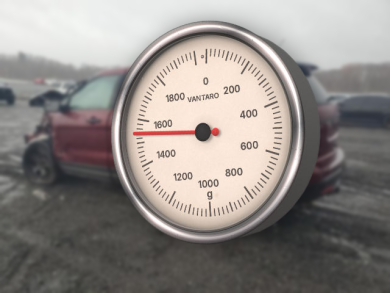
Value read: 1540 g
